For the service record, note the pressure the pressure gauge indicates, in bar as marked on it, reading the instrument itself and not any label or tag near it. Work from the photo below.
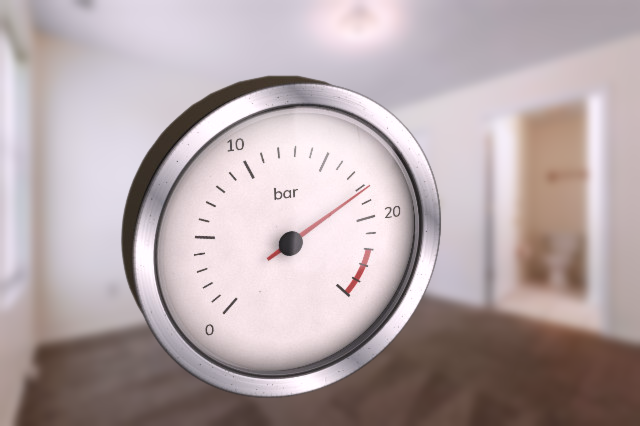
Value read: 18 bar
